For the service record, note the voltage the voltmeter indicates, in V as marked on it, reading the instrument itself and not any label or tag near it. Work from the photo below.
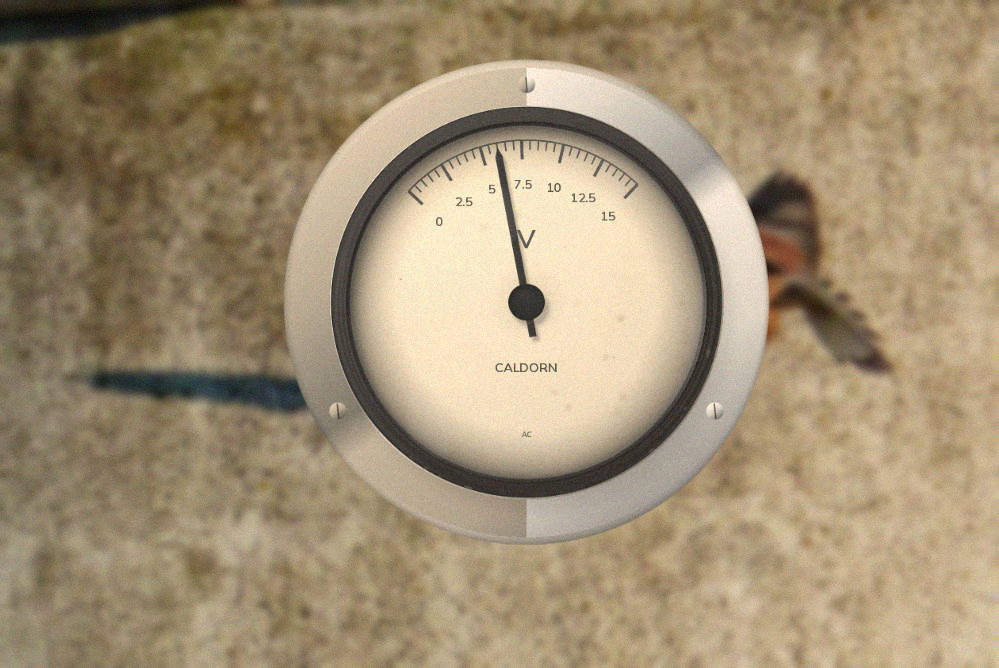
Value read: 6 V
